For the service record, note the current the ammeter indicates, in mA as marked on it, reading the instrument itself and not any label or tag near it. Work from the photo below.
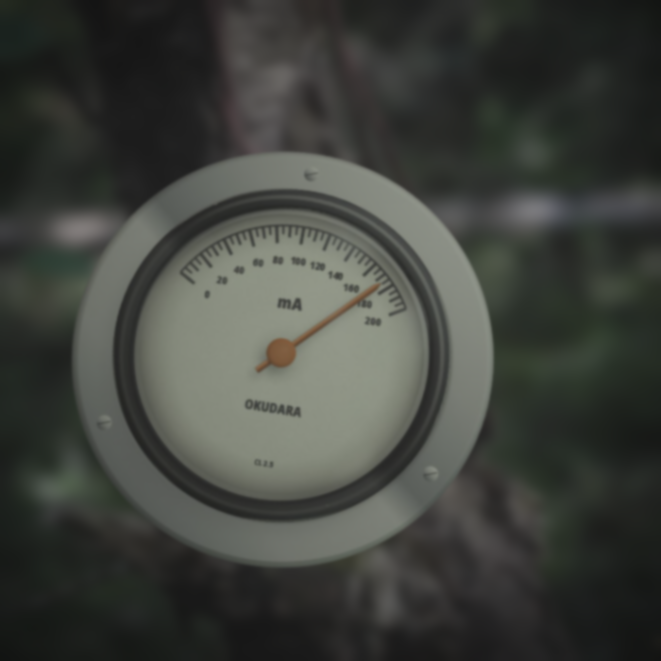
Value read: 175 mA
